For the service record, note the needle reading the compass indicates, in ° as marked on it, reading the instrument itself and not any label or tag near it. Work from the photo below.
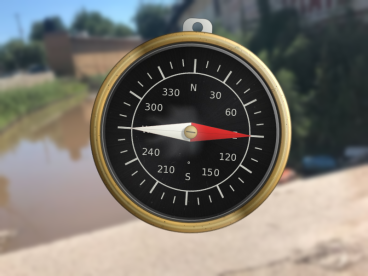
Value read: 90 °
